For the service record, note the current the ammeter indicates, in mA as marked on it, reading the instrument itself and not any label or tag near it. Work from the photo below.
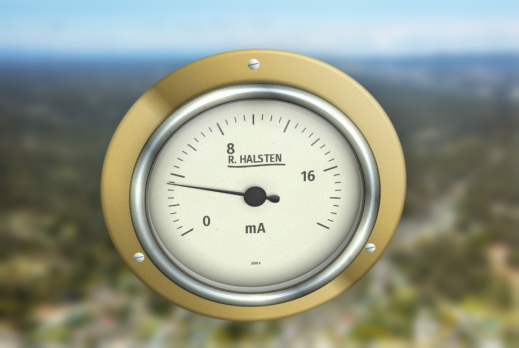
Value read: 3.5 mA
